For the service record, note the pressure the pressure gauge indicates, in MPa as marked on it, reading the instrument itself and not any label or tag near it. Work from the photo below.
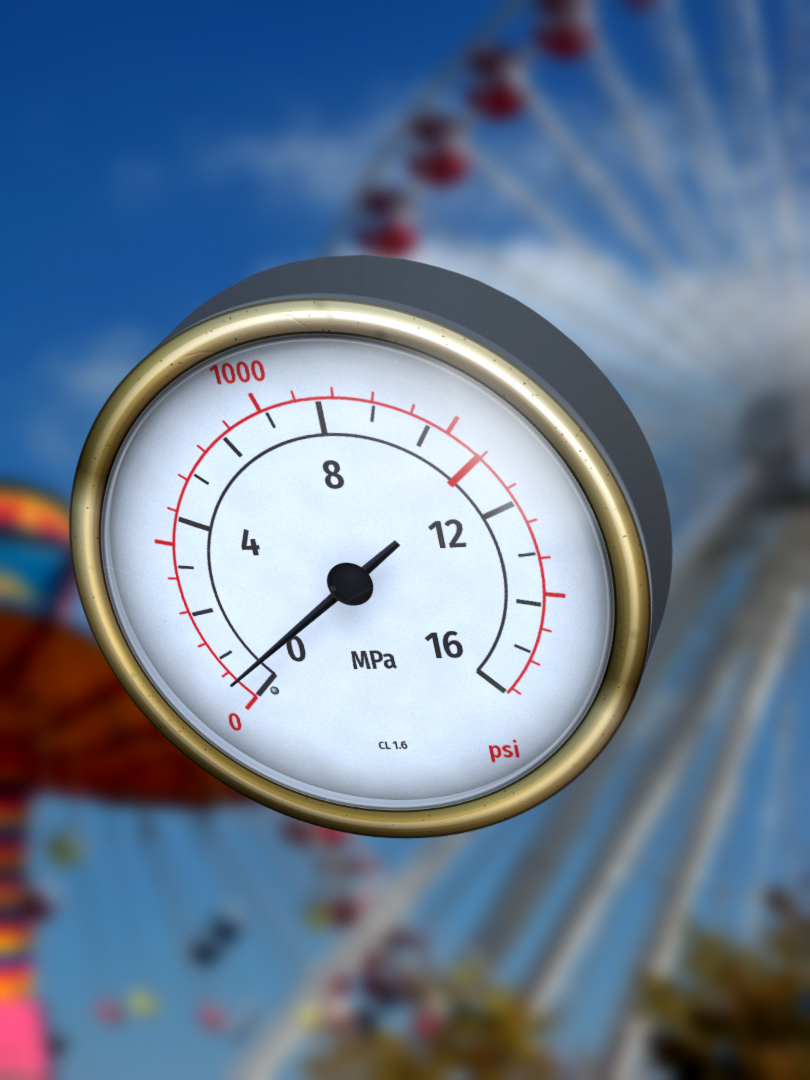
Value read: 0.5 MPa
